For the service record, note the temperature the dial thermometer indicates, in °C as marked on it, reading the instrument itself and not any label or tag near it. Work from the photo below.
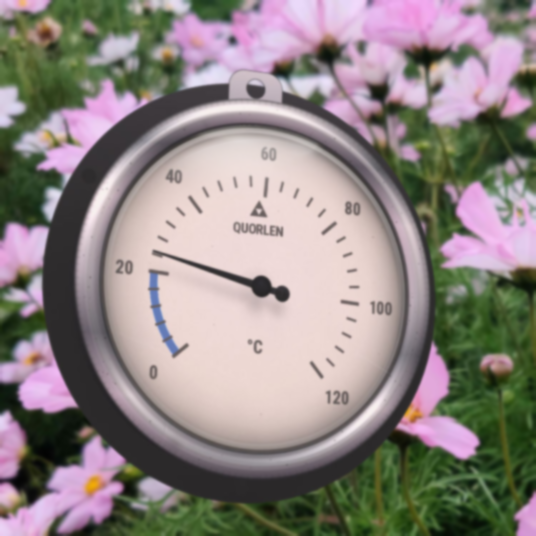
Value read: 24 °C
